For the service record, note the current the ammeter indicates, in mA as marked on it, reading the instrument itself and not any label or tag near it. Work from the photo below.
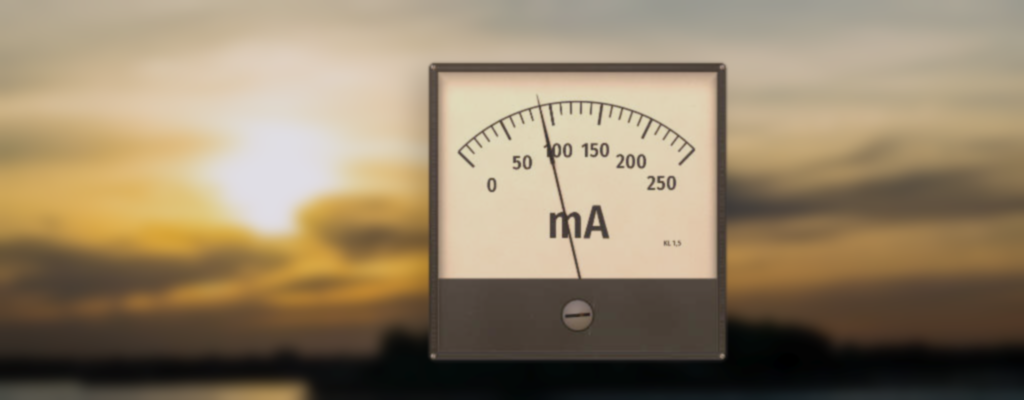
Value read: 90 mA
